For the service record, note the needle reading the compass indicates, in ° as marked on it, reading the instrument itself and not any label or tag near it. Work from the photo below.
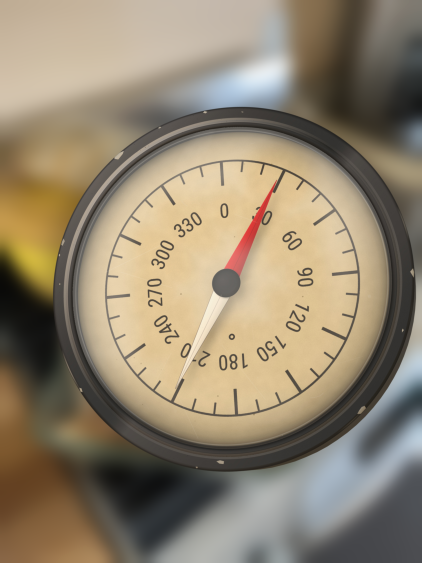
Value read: 30 °
